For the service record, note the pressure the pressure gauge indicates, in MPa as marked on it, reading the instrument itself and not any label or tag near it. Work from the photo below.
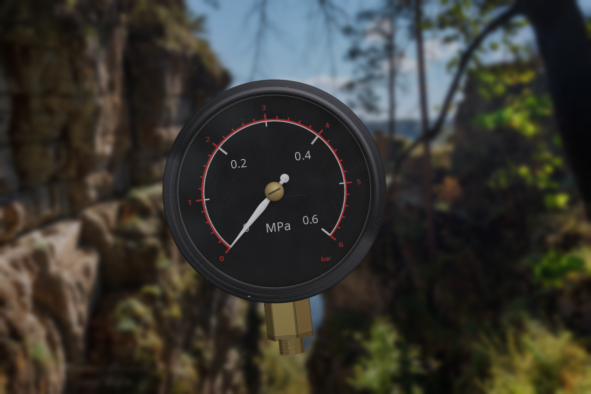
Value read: 0 MPa
